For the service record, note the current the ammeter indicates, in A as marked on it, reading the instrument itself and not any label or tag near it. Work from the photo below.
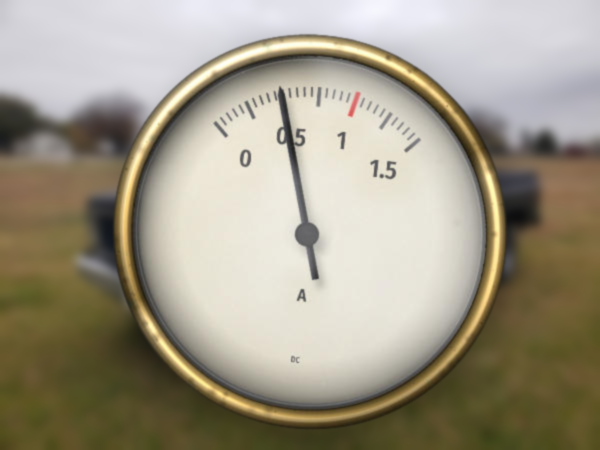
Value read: 0.5 A
